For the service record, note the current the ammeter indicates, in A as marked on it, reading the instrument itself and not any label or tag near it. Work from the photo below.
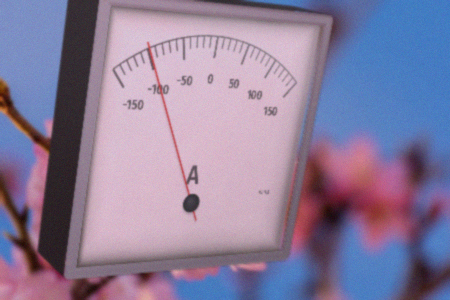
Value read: -100 A
